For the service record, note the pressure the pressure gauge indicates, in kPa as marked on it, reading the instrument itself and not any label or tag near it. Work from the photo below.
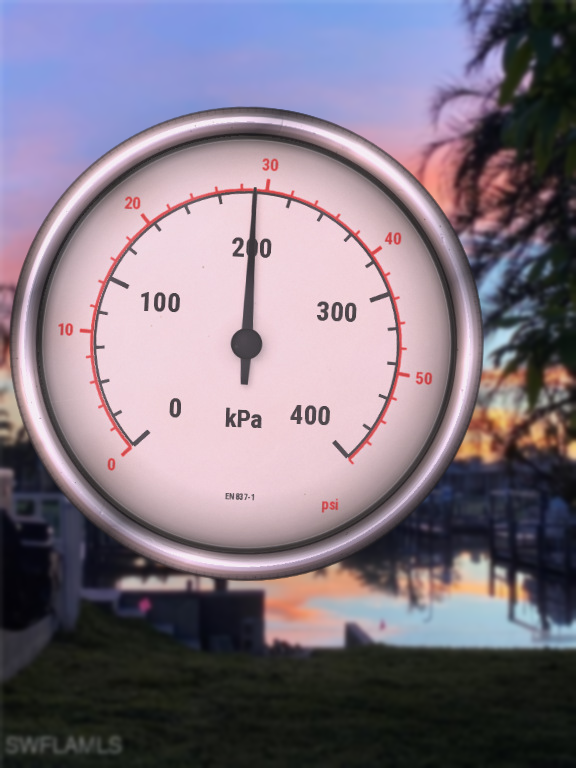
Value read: 200 kPa
